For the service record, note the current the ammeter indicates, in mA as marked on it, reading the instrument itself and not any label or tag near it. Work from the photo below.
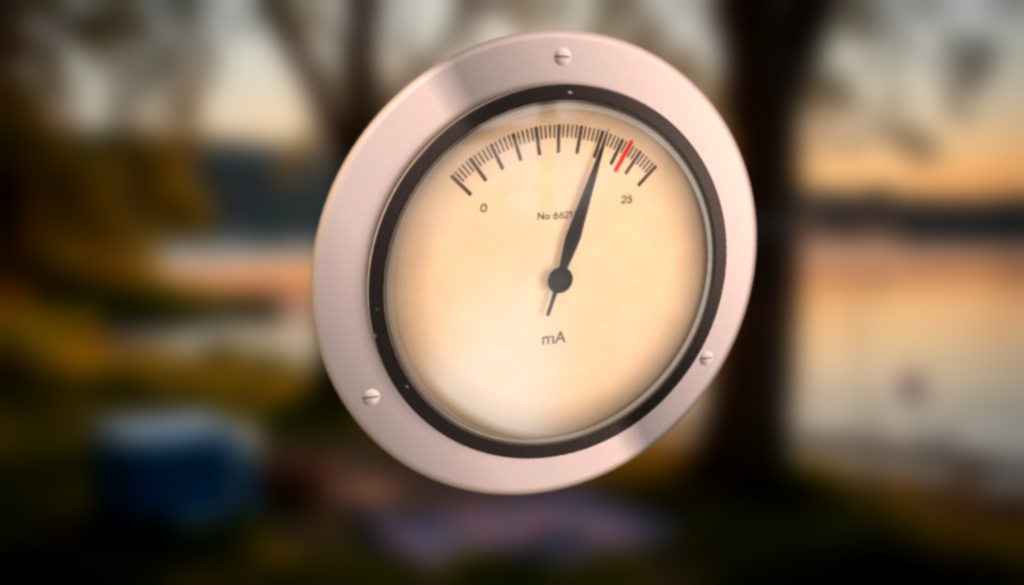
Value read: 17.5 mA
